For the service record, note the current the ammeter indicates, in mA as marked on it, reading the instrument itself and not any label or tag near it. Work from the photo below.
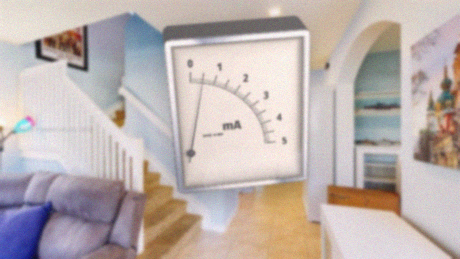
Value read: 0.5 mA
